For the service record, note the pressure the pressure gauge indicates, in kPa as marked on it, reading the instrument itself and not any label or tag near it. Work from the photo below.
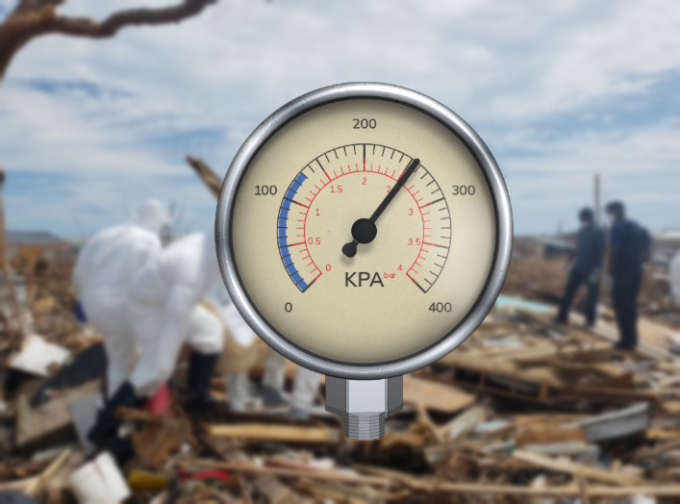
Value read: 255 kPa
